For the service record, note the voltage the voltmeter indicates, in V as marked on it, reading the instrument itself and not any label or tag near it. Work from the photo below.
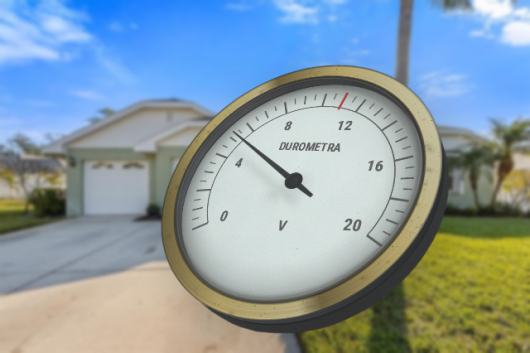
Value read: 5.25 V
